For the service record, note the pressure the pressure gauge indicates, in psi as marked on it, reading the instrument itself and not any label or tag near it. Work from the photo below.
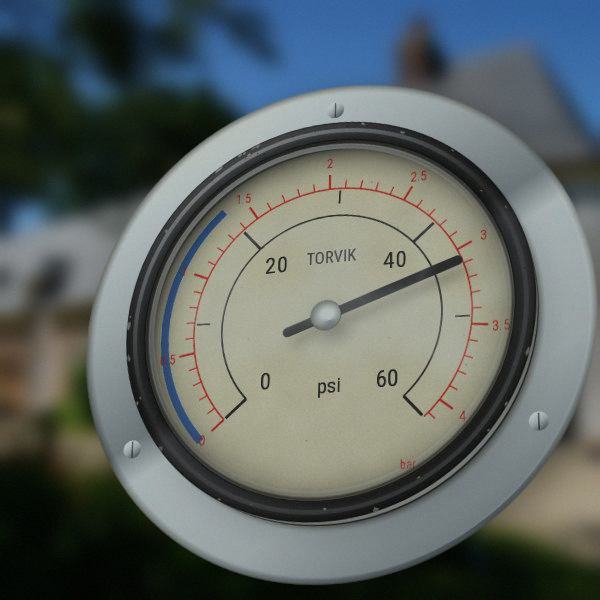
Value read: 45 psi
